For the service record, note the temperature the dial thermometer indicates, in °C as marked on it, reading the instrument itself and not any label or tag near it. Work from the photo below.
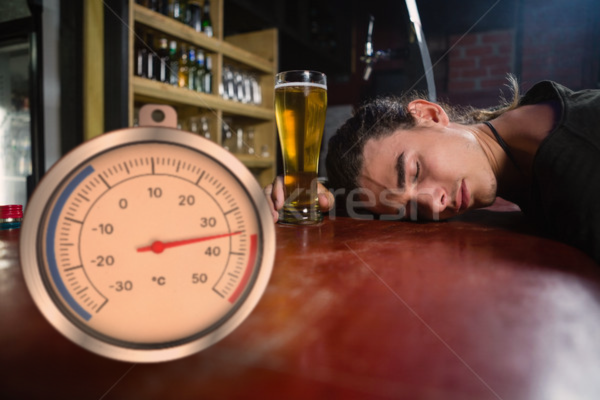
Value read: 35 °C
